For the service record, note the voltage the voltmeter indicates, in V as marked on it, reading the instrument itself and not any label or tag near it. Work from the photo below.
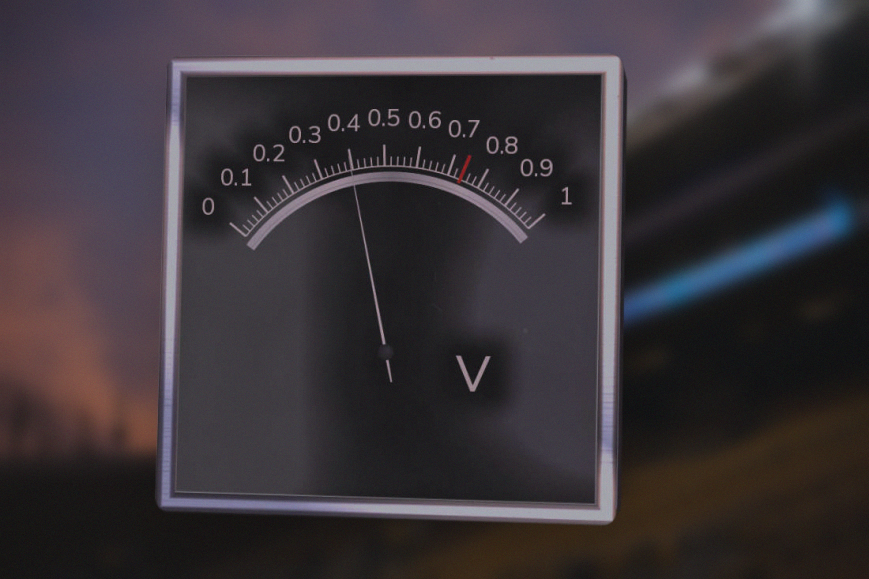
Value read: 0.4 V
